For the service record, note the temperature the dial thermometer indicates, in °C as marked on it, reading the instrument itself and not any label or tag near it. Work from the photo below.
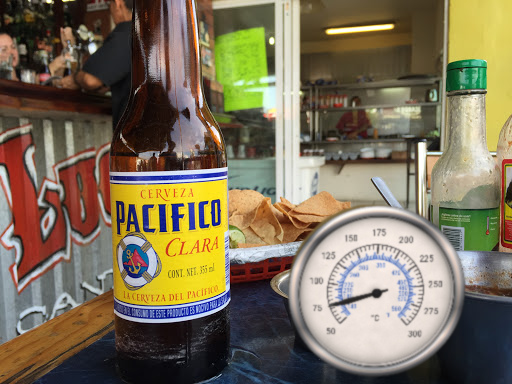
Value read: 75 °C
